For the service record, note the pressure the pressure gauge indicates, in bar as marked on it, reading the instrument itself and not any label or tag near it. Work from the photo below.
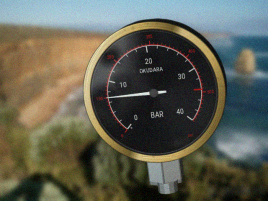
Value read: 7 bar
